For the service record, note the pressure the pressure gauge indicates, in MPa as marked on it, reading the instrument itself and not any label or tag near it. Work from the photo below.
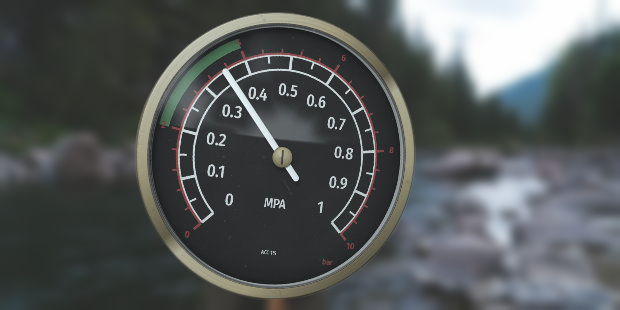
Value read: 0.35 MPa
